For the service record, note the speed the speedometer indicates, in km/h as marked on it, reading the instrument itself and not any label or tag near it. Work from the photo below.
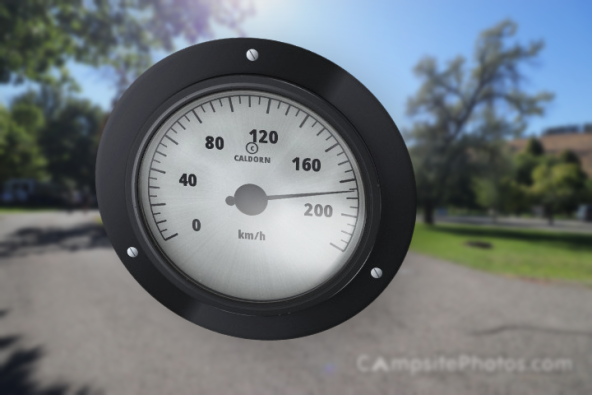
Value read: 185 km/h
